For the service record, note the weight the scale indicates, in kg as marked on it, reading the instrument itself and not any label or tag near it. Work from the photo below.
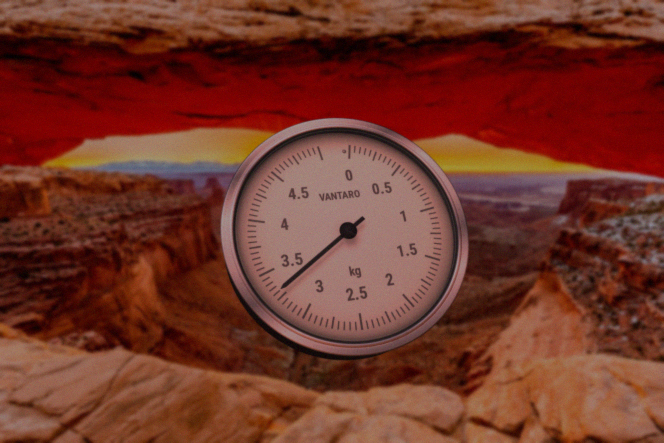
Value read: 3.3 kg
